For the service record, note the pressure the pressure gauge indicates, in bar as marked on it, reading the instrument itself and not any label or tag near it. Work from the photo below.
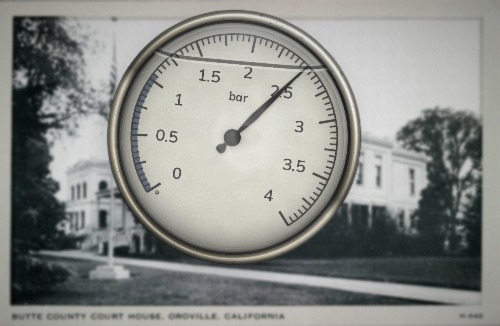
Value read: 2.5 bar
